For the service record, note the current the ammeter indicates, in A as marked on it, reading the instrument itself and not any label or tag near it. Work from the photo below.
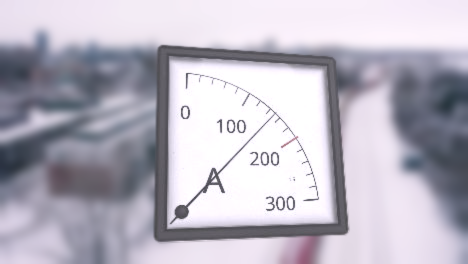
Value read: 150 A
